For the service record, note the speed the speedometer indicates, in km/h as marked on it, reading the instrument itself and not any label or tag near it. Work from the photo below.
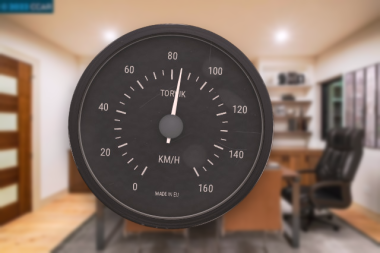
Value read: 85 km/h
